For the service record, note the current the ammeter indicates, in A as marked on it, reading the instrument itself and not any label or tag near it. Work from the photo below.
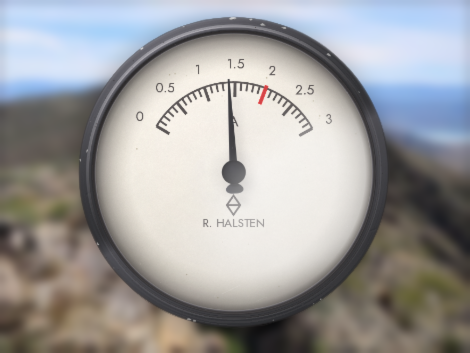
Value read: 1.4 A
